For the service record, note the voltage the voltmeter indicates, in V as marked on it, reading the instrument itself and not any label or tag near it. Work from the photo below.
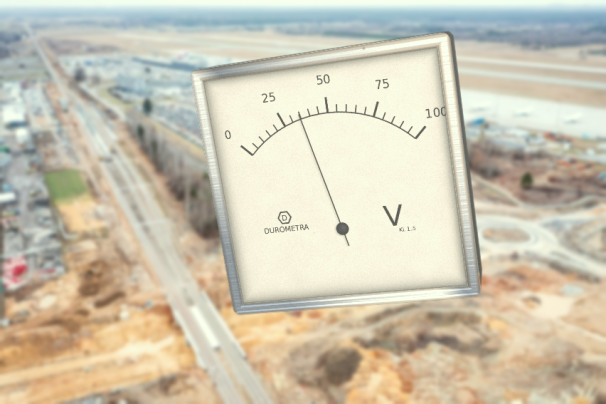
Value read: 35 V
